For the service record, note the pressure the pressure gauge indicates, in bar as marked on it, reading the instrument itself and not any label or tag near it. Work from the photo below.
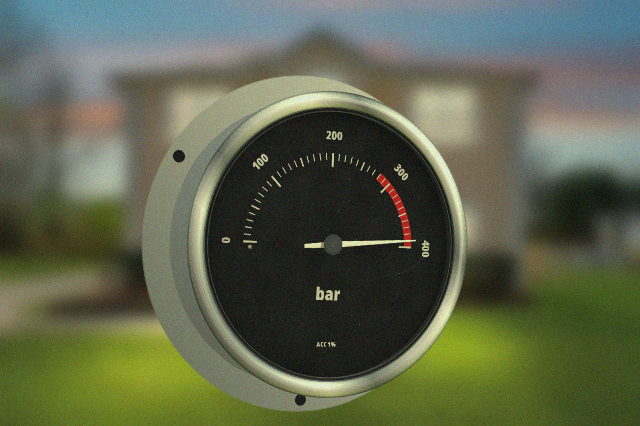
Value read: 390 bar
